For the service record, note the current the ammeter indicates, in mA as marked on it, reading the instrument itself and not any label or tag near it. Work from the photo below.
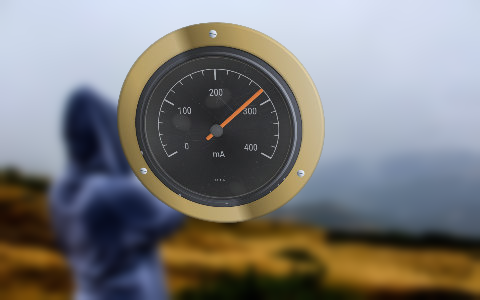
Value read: 280 mA
